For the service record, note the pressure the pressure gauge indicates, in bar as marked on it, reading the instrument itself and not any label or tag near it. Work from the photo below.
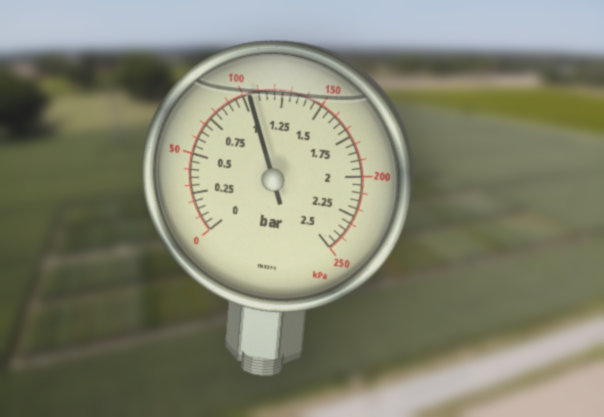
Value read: 1.05 bar
